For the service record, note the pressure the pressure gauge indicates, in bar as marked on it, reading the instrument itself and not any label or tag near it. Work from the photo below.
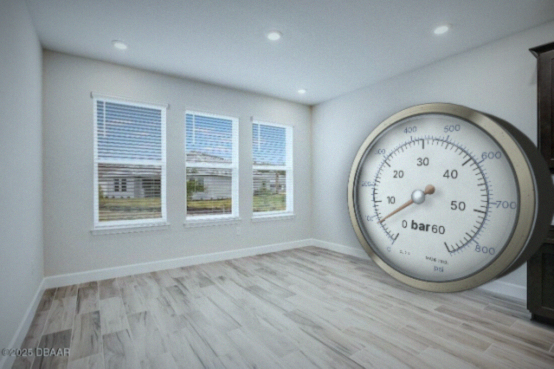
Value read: 5 bar
